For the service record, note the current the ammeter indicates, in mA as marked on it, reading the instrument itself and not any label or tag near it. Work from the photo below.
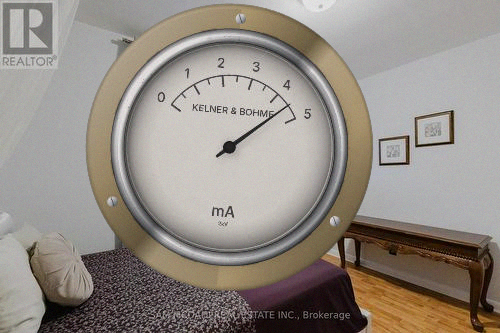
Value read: 4.5 mA
